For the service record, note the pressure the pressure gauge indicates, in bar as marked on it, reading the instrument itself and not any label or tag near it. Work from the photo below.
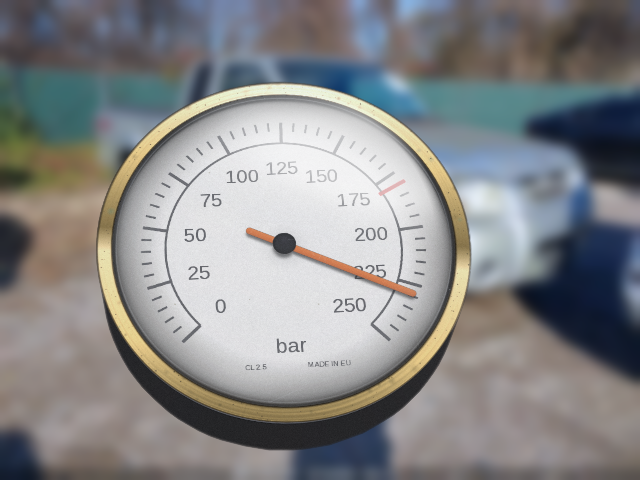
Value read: 230 bar
